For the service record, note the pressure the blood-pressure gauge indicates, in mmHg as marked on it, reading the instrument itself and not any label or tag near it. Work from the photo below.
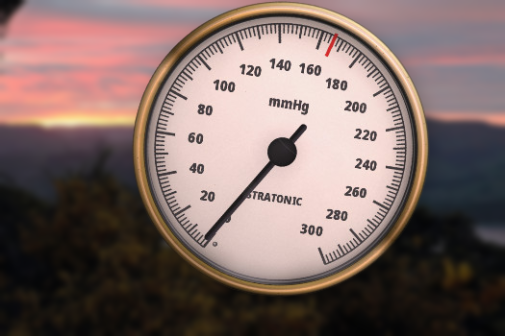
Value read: 2 mmHg
